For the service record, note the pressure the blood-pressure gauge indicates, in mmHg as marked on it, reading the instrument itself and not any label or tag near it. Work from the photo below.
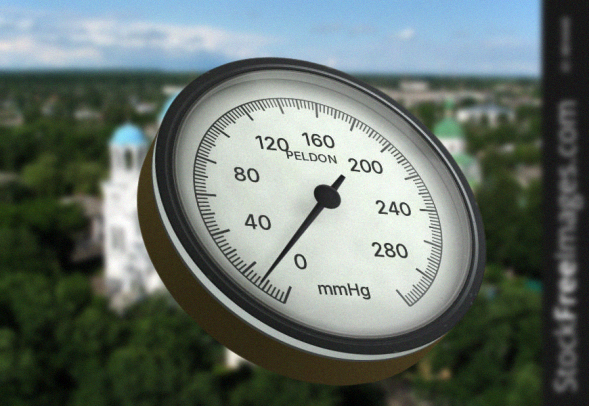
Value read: 12 mmHg
